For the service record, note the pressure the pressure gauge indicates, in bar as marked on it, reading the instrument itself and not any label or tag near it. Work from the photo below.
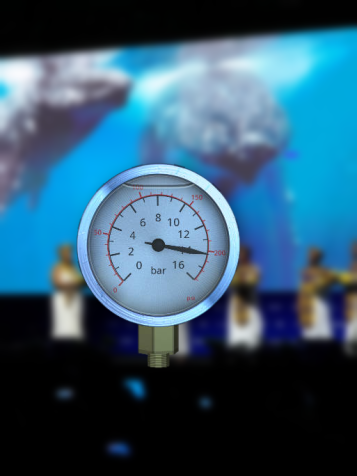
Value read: 14 bar
